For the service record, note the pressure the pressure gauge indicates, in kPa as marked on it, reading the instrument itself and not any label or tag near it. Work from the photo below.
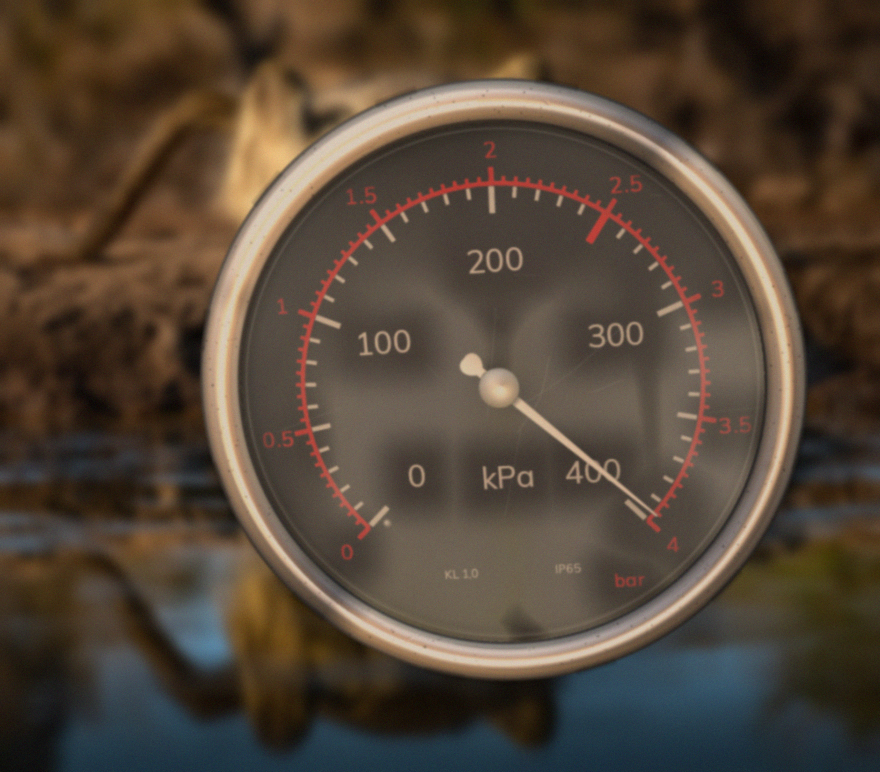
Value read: 395 kPa
